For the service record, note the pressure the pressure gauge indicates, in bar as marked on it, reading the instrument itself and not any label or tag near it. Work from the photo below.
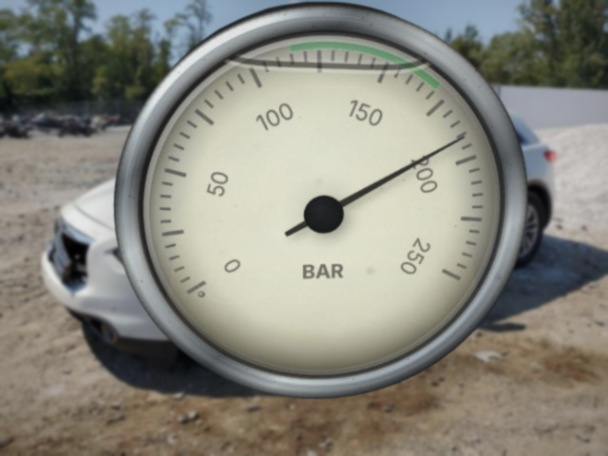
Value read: 190 bar
